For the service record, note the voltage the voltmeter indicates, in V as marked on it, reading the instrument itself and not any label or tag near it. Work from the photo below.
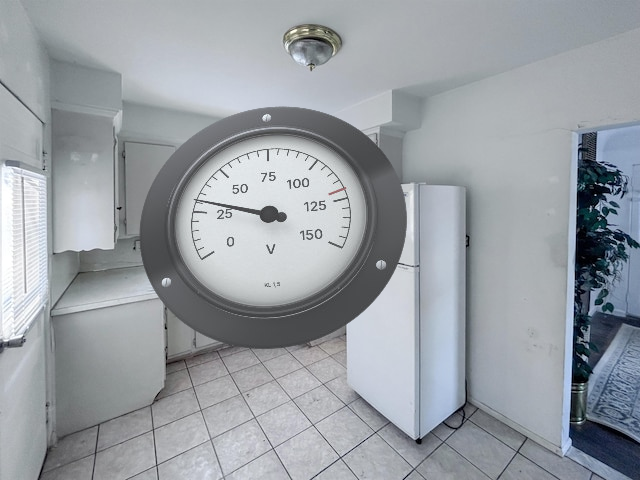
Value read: 30 V
